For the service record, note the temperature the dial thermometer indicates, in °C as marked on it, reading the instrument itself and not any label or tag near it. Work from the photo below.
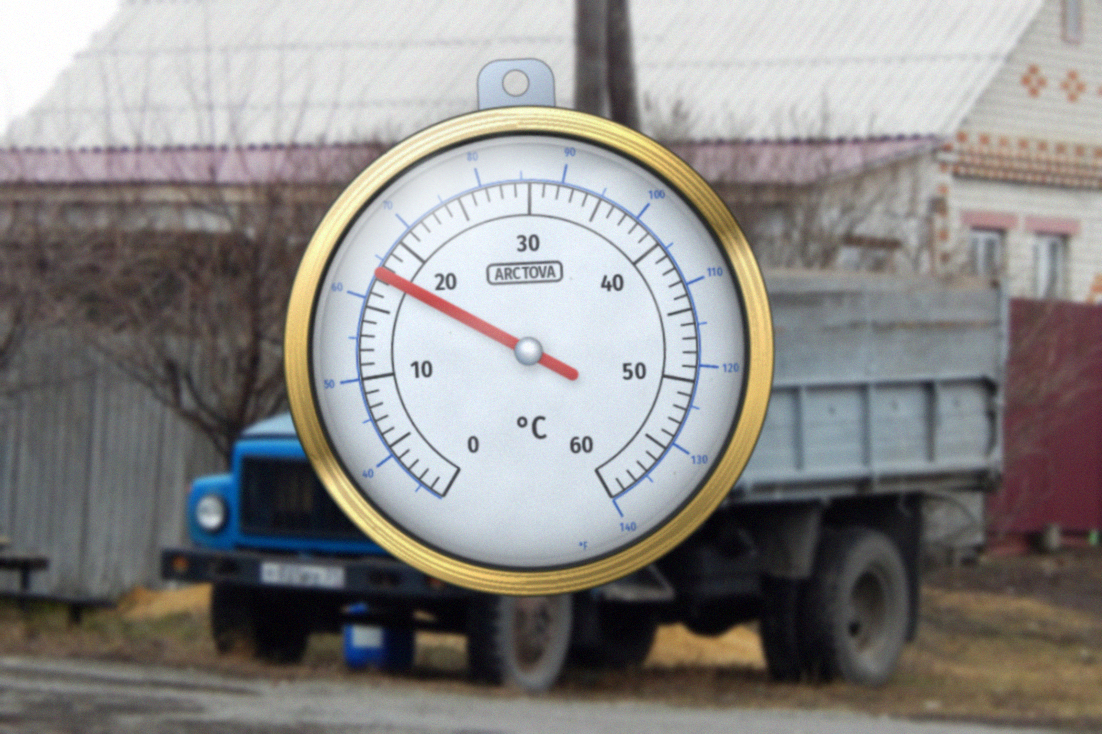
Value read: 17.5 °C
